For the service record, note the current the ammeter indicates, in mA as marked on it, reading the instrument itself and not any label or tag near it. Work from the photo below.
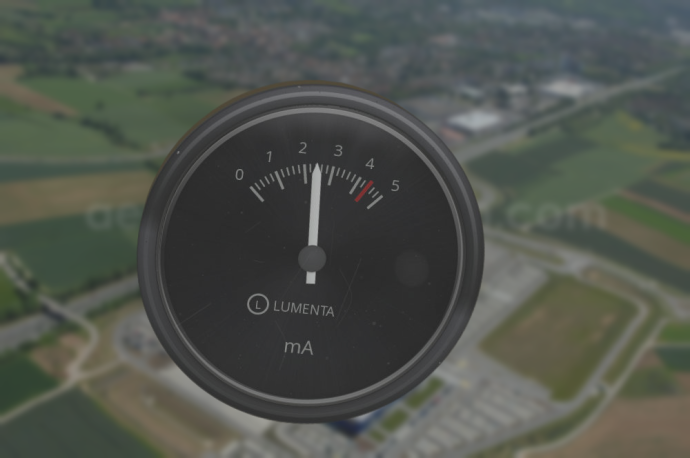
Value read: 2.4 mA
